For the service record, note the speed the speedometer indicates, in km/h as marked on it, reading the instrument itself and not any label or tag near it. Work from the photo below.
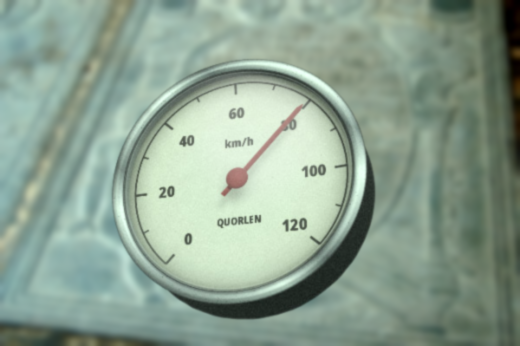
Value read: 80 km/h
